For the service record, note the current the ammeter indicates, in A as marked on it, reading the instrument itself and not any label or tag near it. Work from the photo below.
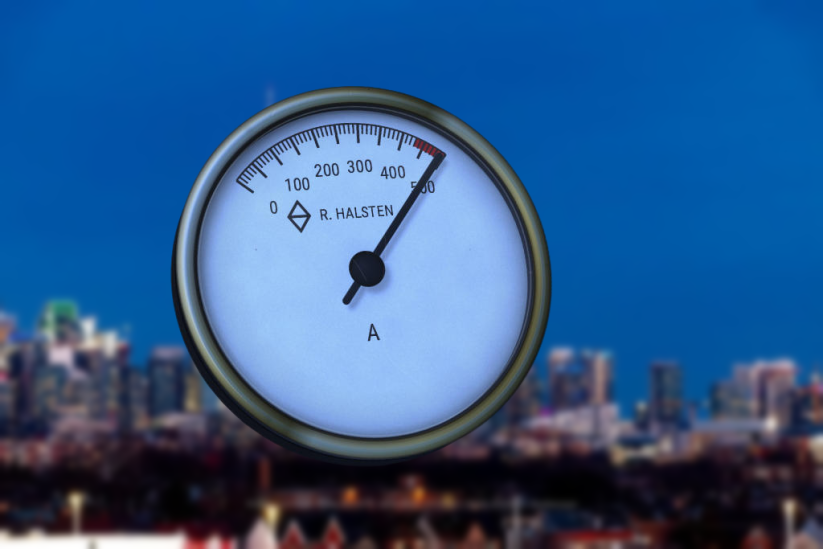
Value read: 490 A
